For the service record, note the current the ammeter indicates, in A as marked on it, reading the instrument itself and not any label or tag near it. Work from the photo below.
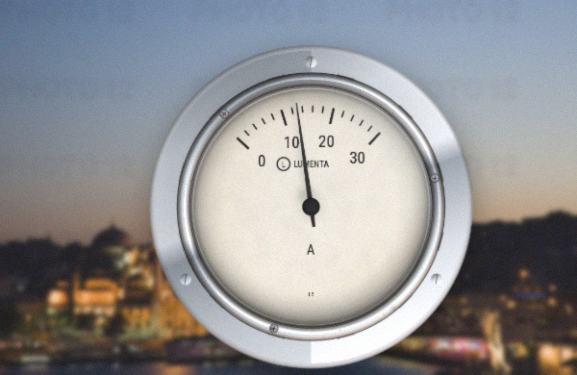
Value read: 13 A
